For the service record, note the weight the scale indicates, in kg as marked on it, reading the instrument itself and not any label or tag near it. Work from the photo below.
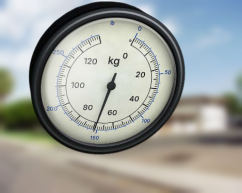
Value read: 70 kg
